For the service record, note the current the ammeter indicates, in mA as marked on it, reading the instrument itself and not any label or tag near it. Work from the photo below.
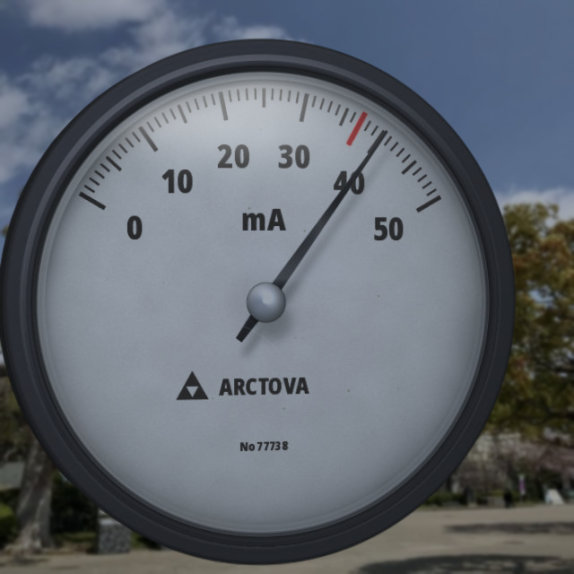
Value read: 40 mA
